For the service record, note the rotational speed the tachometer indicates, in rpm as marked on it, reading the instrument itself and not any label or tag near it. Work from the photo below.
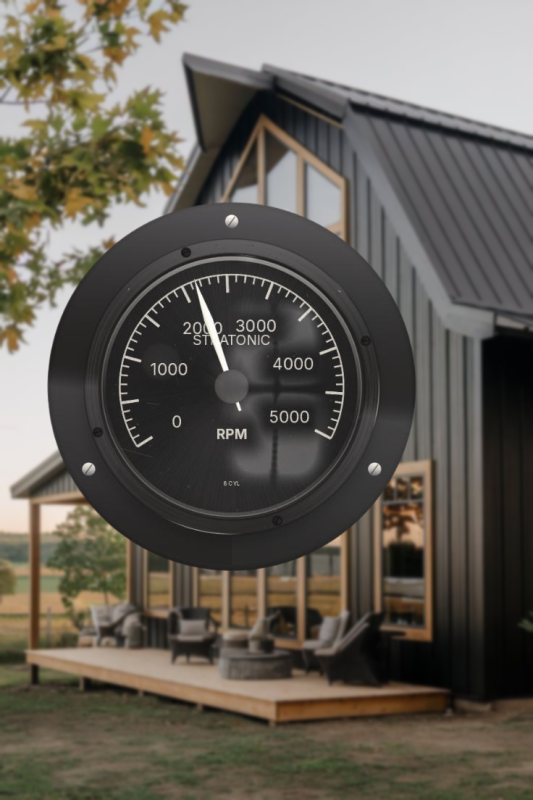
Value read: 2150 rpm
